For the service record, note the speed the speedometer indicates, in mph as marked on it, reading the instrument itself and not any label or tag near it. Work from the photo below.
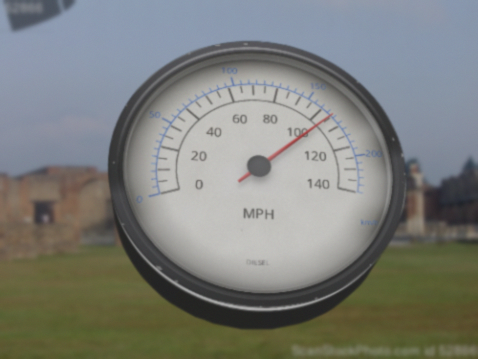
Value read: 105 mph
